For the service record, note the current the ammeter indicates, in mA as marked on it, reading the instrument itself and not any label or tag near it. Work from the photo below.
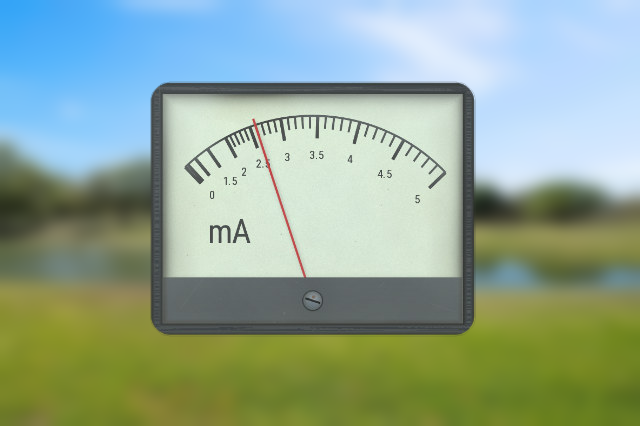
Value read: 2.6 mA
